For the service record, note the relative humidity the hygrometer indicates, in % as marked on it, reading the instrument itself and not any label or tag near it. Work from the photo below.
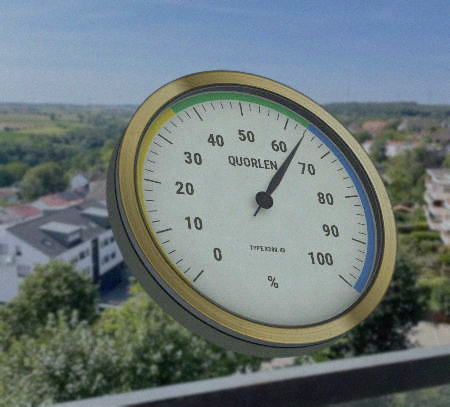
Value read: 64 %
